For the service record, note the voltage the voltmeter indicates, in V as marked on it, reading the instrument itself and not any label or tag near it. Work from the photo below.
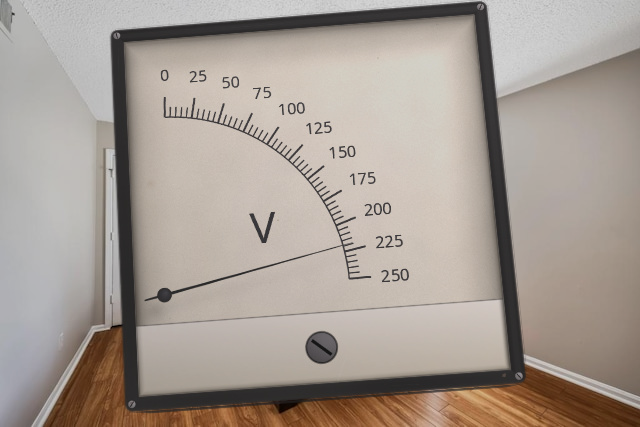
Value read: 220 V
